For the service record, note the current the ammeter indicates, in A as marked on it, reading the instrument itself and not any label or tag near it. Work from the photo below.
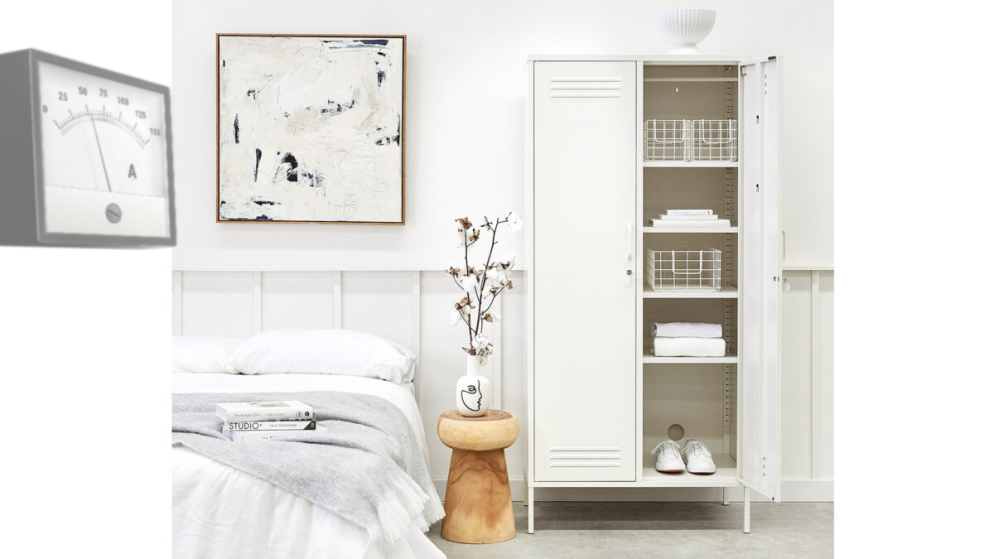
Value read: 50 A
